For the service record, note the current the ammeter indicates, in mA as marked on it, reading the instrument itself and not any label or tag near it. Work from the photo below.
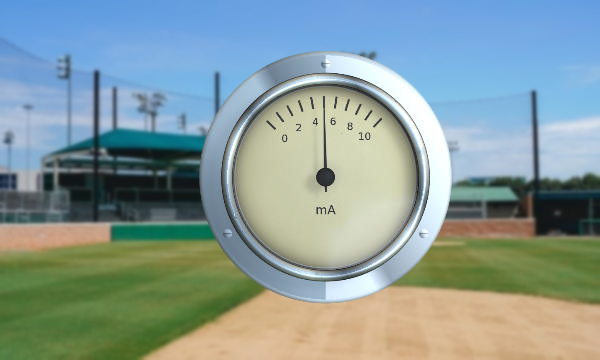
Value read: 5 mA
